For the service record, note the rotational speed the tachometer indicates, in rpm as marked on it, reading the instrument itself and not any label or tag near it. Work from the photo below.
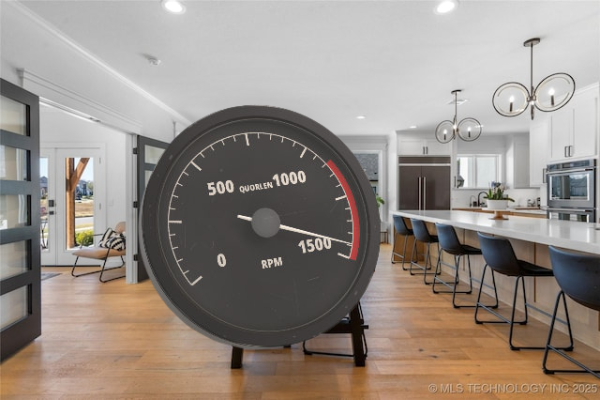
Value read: 1450 rpm
